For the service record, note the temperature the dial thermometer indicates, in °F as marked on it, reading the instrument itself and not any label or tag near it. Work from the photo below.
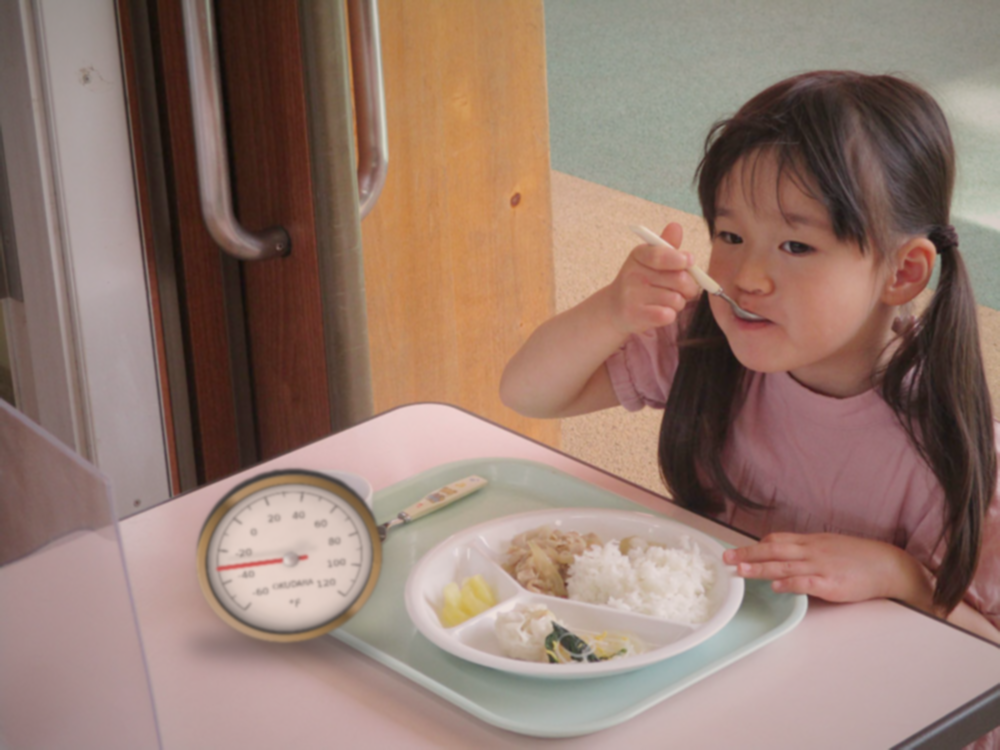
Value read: -30 °F
